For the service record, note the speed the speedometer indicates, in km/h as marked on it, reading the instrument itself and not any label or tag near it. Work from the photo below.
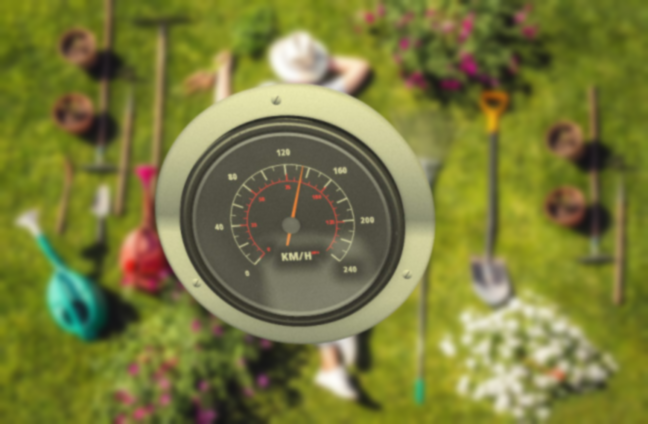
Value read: 135 km/h
